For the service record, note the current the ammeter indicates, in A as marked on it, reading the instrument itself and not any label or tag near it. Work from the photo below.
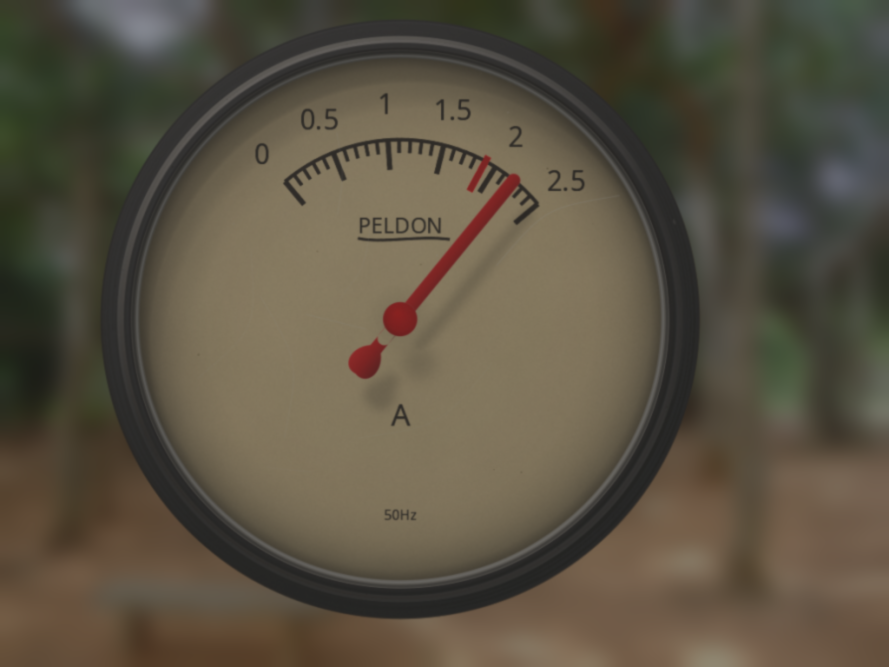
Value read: 2.2 A
